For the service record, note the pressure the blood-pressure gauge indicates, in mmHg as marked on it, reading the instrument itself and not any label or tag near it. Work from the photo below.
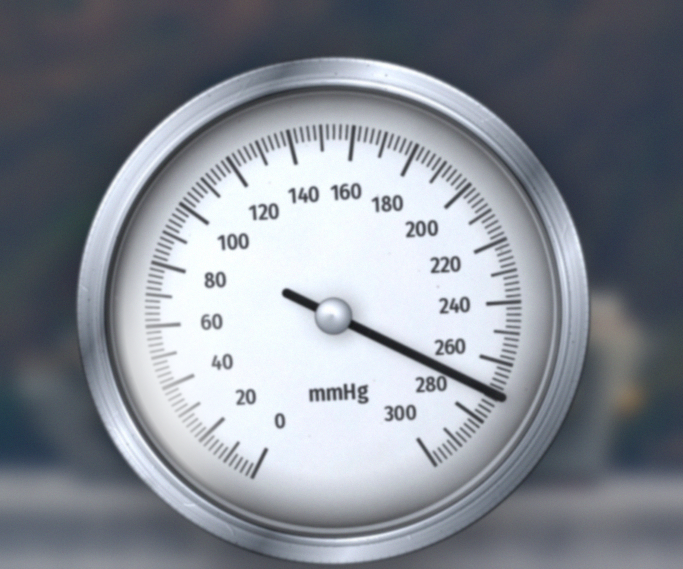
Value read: 270 mmHg
